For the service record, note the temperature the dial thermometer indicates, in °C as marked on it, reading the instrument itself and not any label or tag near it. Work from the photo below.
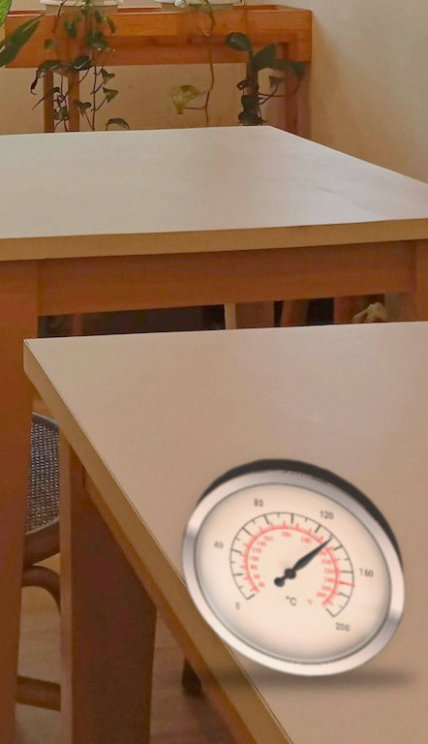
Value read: 130 °C
